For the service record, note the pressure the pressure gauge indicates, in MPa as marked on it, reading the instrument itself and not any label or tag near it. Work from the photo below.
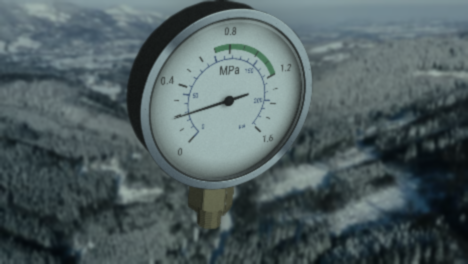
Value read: 0.2 MPa
